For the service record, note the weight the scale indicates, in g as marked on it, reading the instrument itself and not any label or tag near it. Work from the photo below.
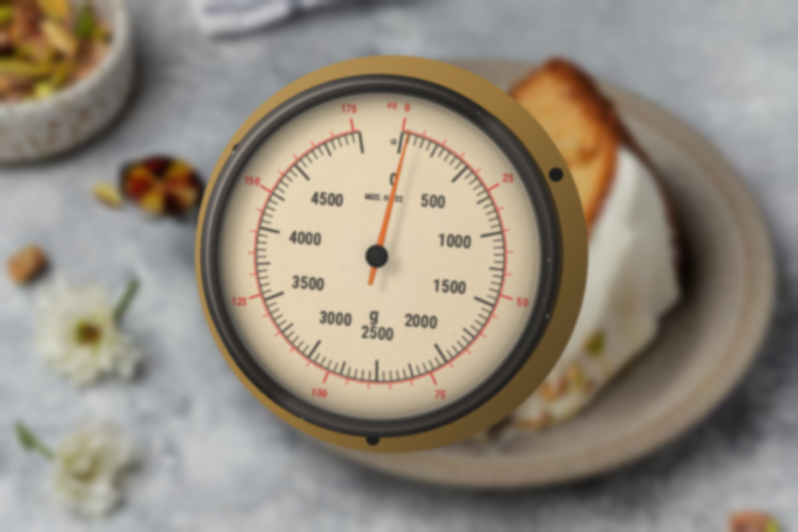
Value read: 50 g
